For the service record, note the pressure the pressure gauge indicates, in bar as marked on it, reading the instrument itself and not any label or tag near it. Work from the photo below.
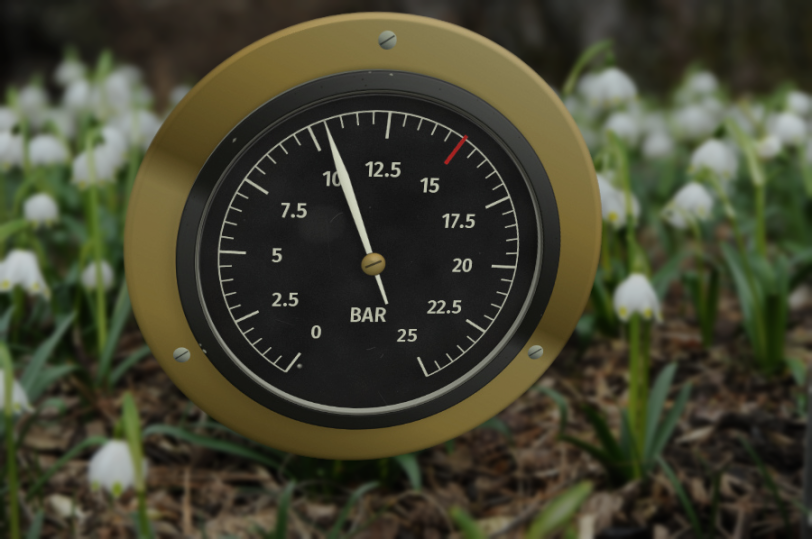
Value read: 10.5 bar
